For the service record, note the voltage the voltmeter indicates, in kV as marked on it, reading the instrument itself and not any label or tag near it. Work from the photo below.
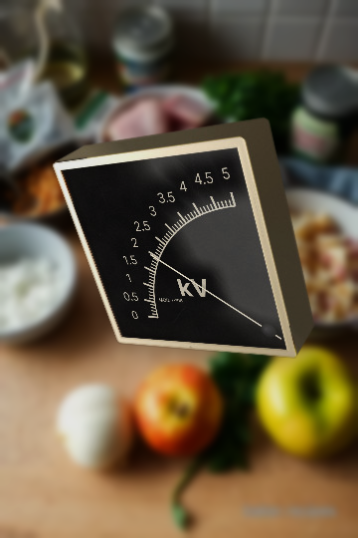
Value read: 2 kV
